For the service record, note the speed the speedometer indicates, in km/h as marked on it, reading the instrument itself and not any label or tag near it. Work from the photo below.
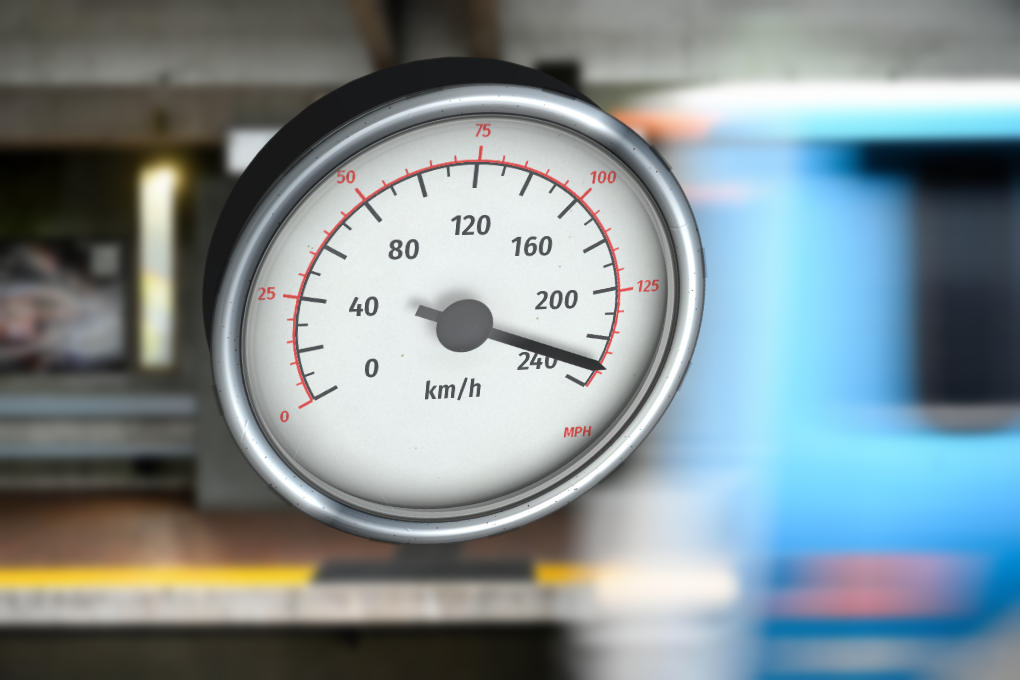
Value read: 230 km/h
